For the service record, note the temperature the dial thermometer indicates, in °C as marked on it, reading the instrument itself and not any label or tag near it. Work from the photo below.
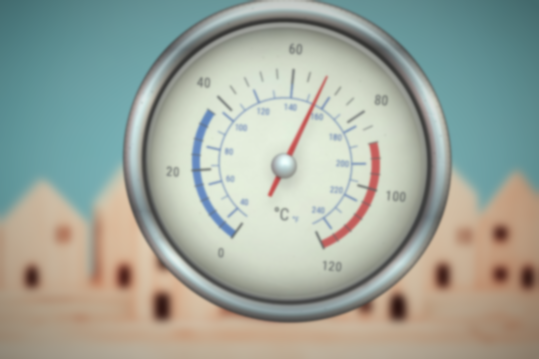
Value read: 68 °C
